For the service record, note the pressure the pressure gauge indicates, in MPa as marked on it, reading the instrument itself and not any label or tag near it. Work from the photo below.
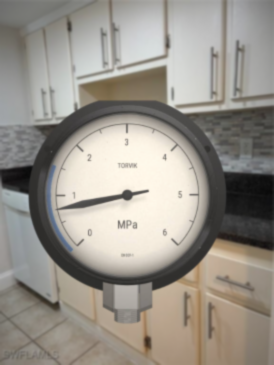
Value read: 0.75 MPa
